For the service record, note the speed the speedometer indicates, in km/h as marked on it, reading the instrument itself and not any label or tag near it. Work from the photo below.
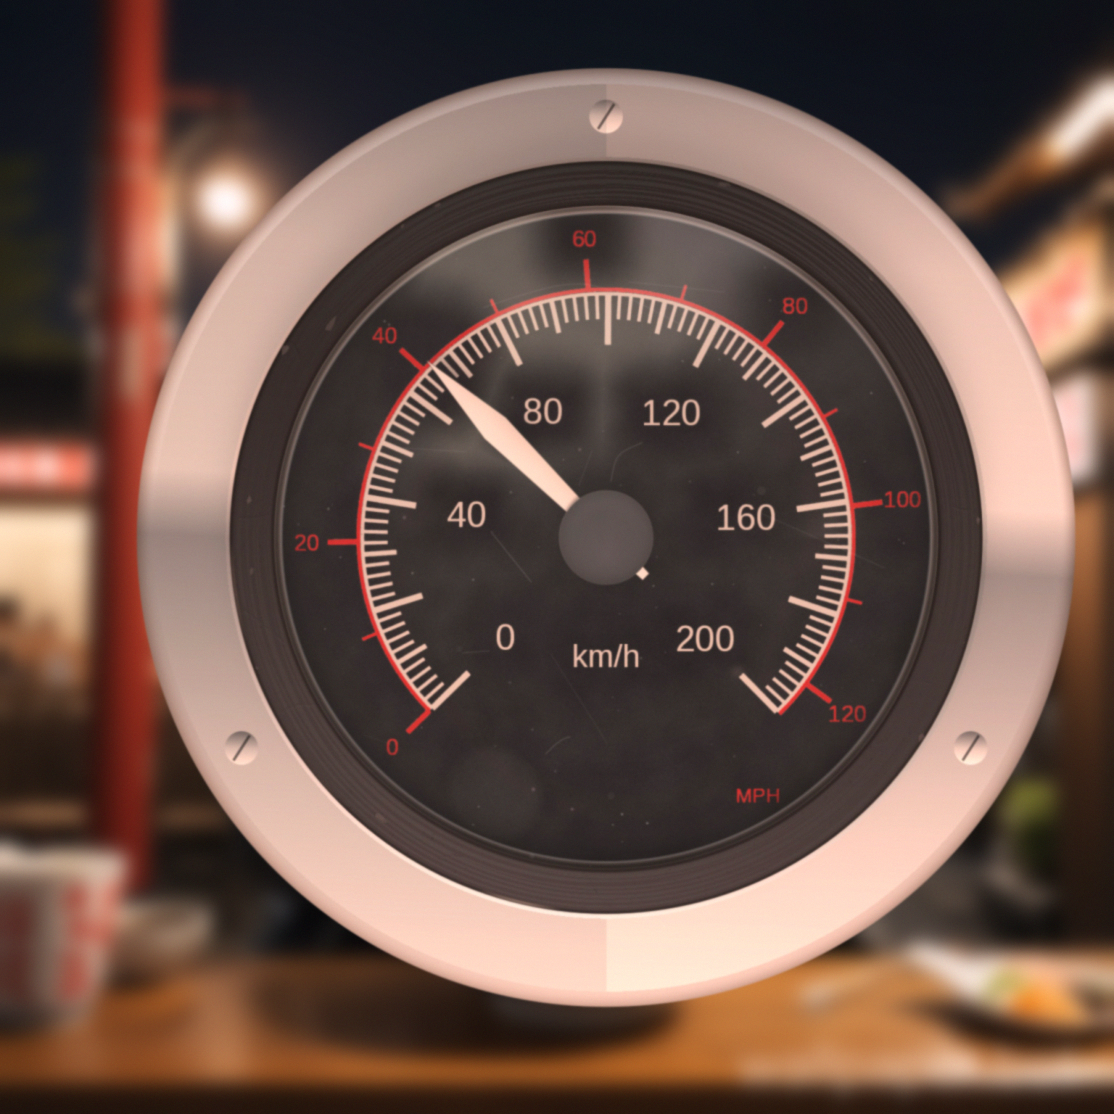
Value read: 66 km/h
